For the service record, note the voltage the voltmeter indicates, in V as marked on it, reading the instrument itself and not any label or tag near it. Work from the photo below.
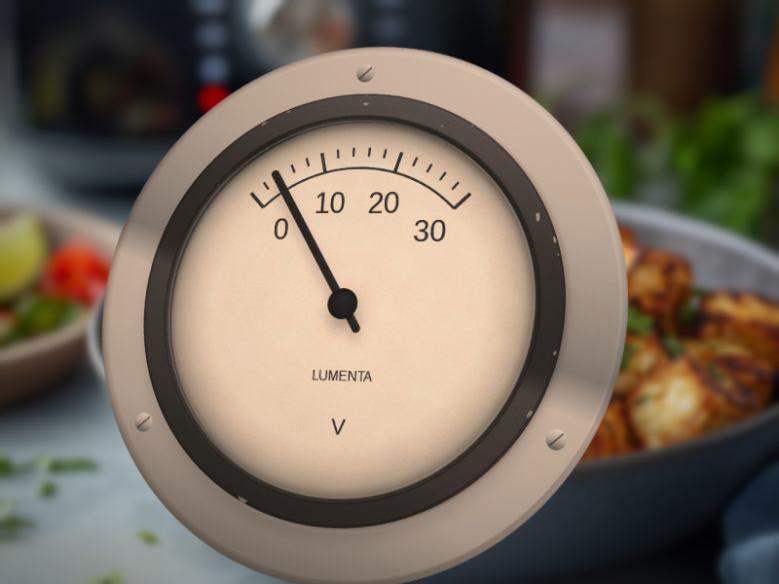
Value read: 4 V
